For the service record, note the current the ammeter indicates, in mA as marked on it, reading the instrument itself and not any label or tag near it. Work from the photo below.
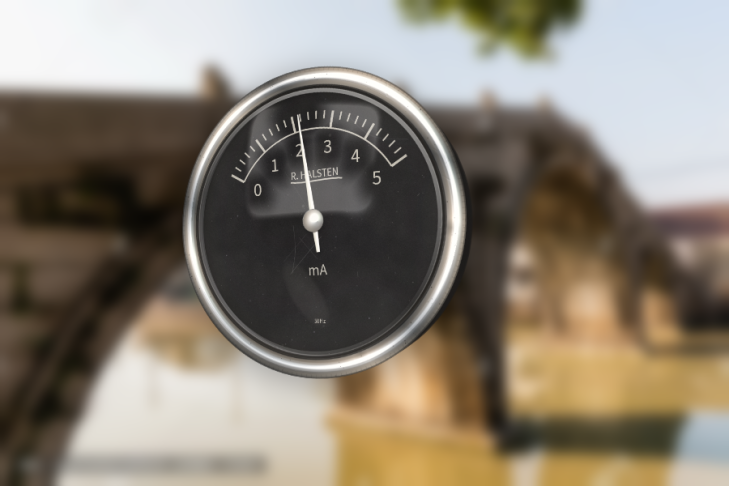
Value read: 2.2 mA
